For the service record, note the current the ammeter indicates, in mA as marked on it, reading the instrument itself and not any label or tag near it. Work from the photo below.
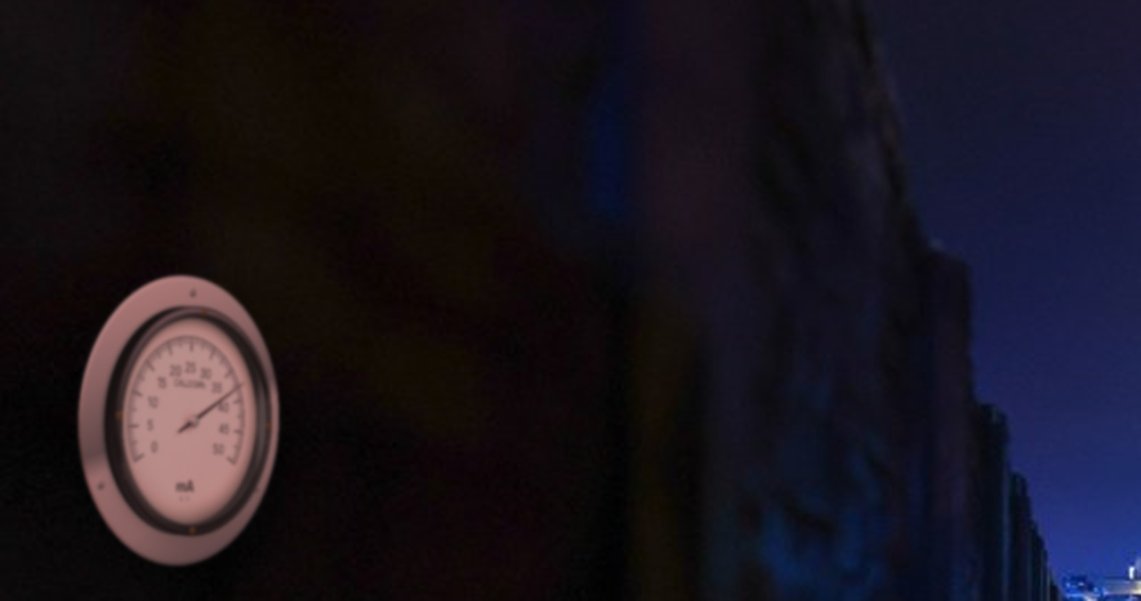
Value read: 37.5 mA
